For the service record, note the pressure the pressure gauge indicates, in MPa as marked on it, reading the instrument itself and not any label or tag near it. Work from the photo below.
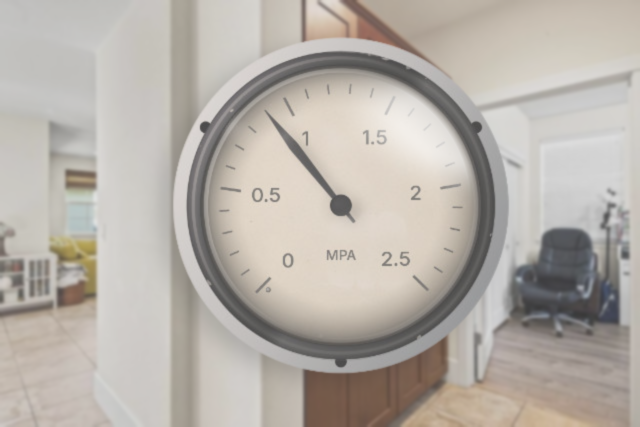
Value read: 0.9 MPa
